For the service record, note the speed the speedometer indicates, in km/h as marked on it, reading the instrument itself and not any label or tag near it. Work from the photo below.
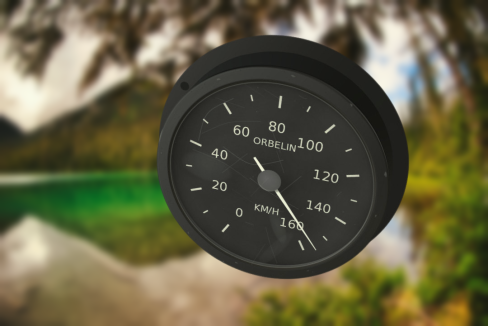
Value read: 155 km/h
